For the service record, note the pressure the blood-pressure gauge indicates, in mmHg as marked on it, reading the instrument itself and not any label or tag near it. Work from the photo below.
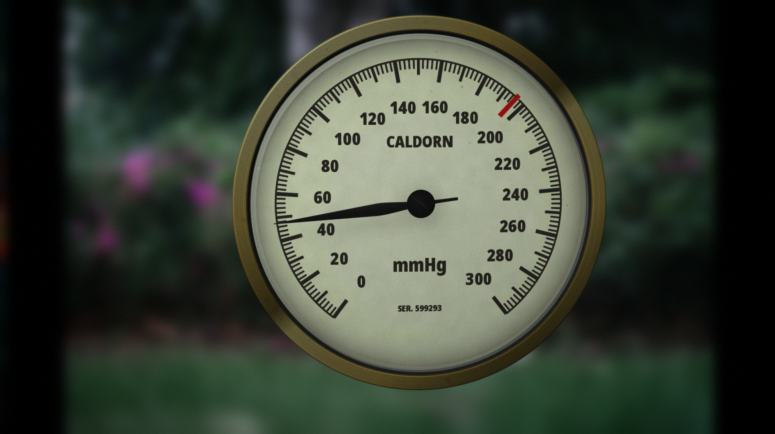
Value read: 48 mmHg
